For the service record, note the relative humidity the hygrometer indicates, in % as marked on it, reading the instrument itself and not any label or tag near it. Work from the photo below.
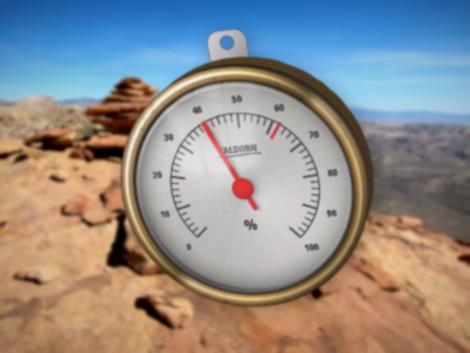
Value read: 40 %
